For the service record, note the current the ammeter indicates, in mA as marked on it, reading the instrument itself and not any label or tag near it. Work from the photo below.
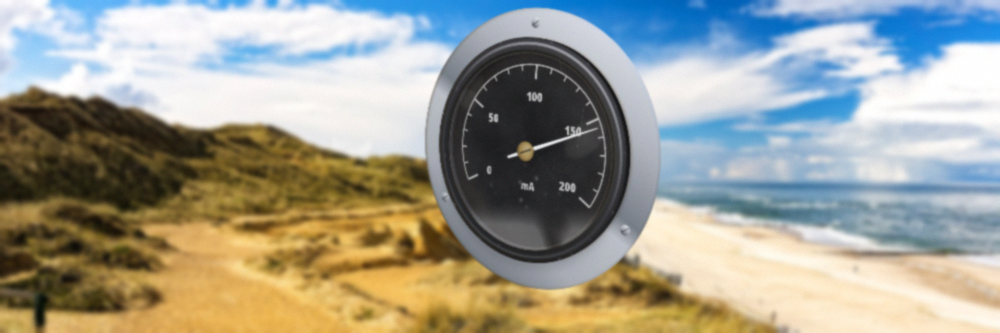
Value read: 155 mA
